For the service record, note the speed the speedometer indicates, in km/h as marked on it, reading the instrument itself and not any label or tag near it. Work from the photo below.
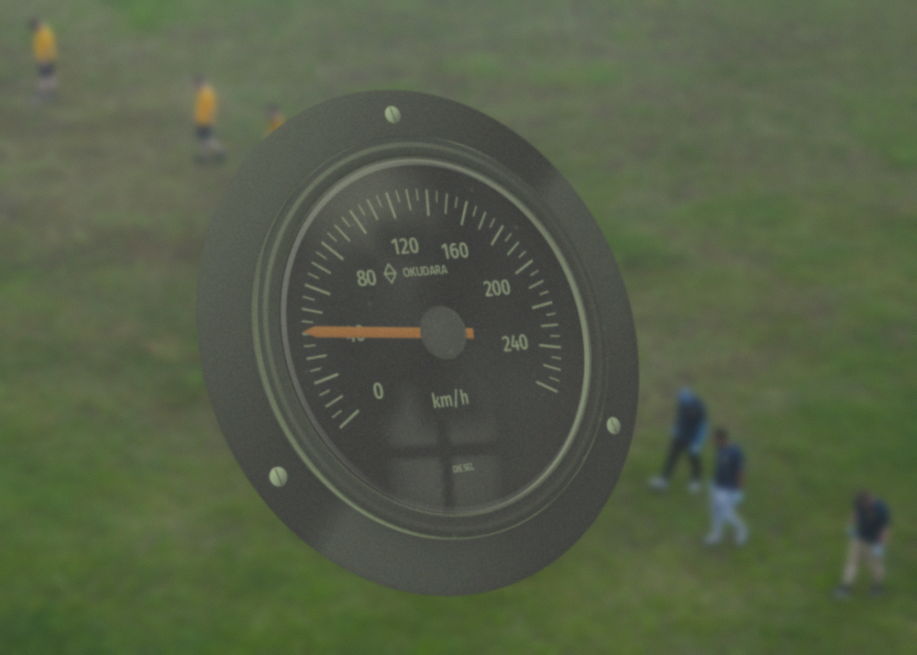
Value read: 40 km/h
